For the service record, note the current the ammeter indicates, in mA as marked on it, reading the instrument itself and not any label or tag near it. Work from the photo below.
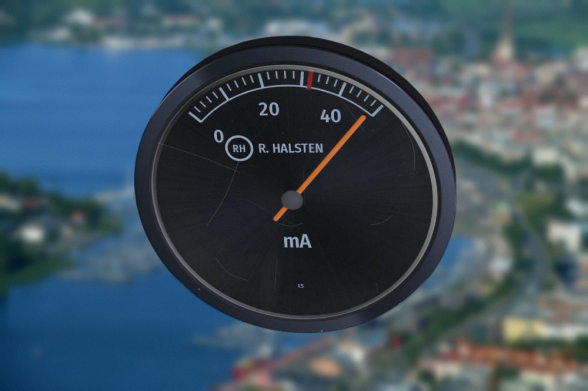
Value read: 48 mA
